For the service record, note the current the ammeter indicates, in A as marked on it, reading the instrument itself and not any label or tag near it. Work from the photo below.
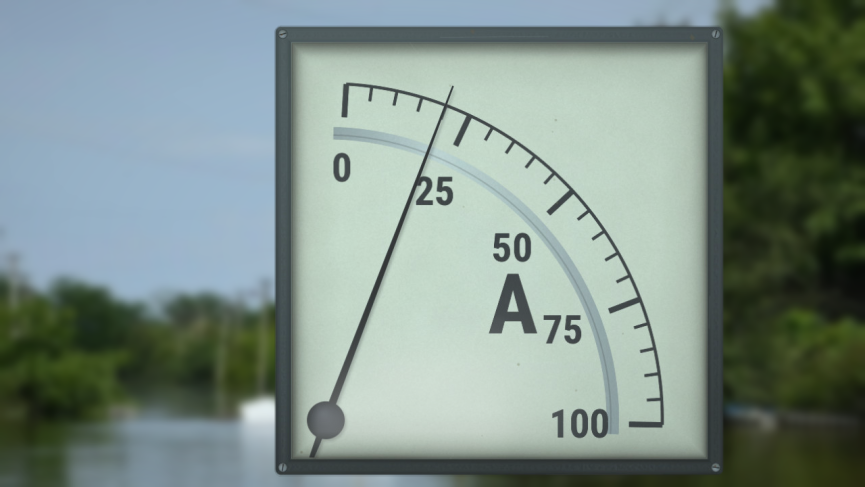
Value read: 20 A
